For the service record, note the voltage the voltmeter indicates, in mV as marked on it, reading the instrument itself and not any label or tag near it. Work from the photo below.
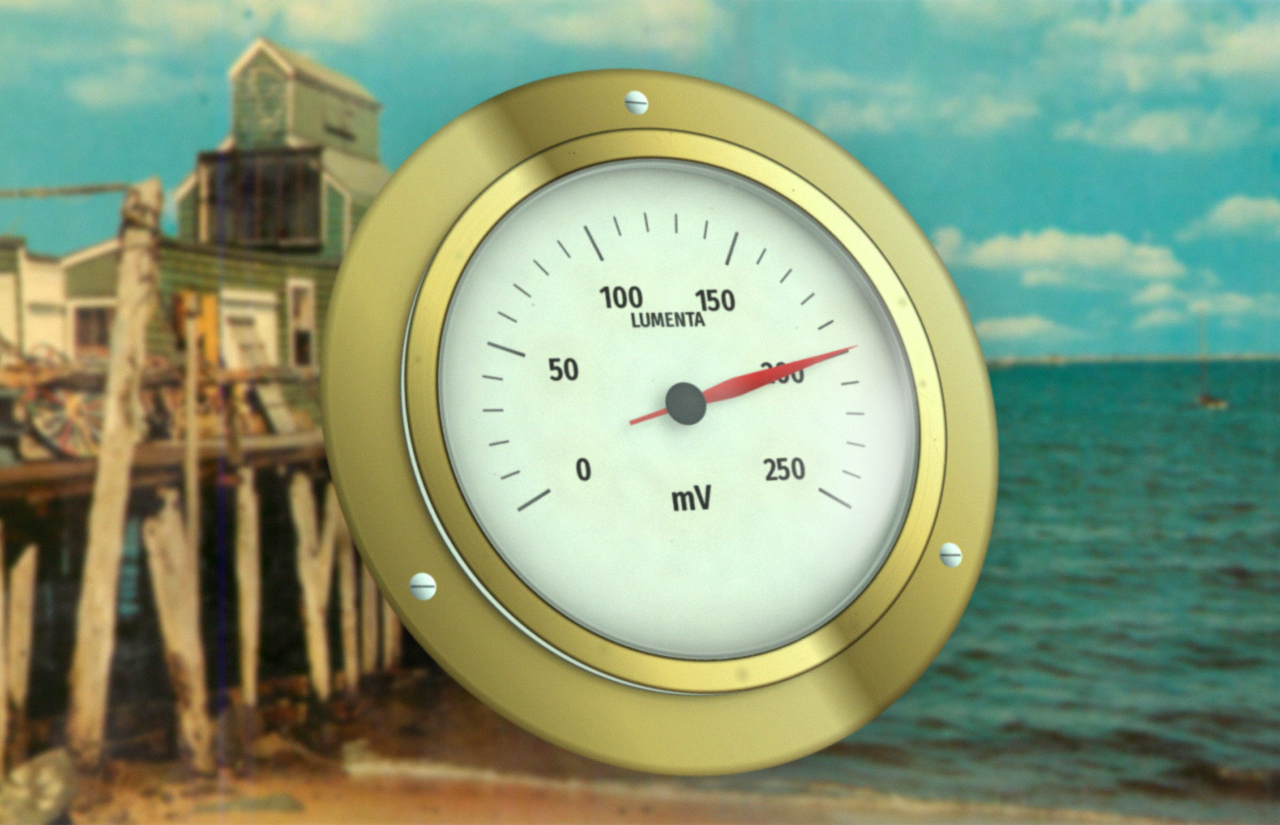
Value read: 200 mV
